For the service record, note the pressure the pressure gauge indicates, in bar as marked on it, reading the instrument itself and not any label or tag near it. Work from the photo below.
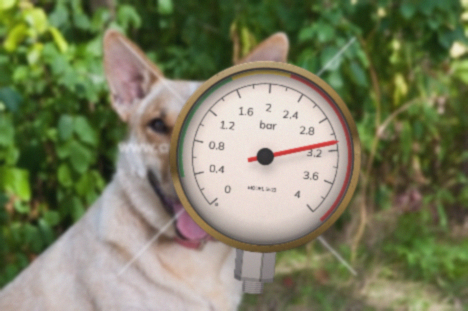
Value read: 3.1 bar
